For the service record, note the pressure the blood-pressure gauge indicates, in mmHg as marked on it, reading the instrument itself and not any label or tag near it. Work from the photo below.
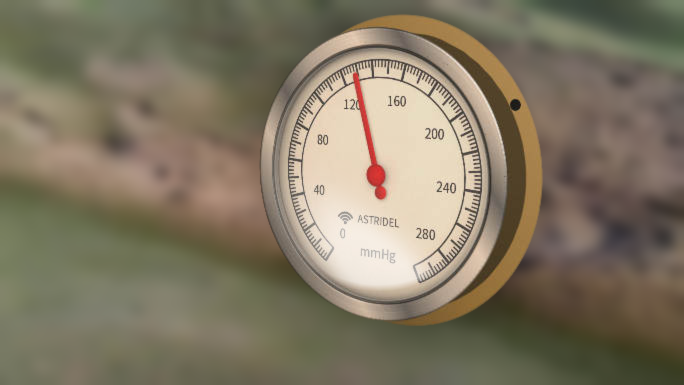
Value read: 130 mmHg
